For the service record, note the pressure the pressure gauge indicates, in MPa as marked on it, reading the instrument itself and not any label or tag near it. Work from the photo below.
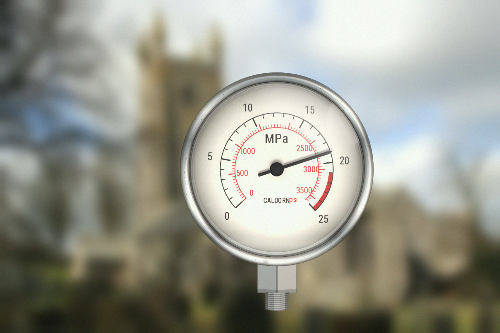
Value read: 19 MPa
